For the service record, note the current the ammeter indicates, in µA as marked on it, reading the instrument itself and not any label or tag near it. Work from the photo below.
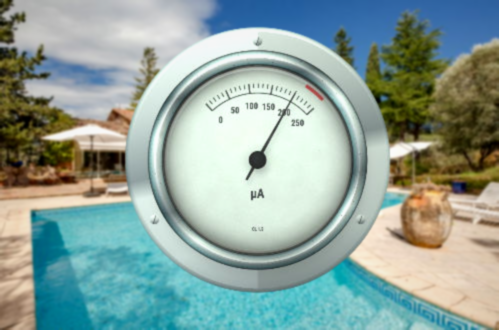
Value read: 200 µA
